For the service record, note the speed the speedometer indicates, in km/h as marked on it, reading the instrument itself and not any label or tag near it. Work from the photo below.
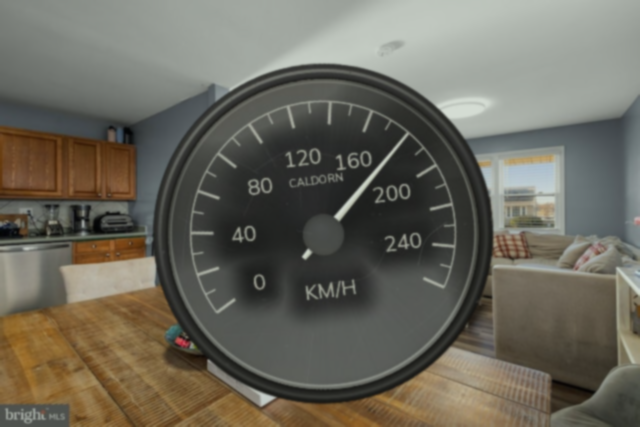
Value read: 180 km/h
